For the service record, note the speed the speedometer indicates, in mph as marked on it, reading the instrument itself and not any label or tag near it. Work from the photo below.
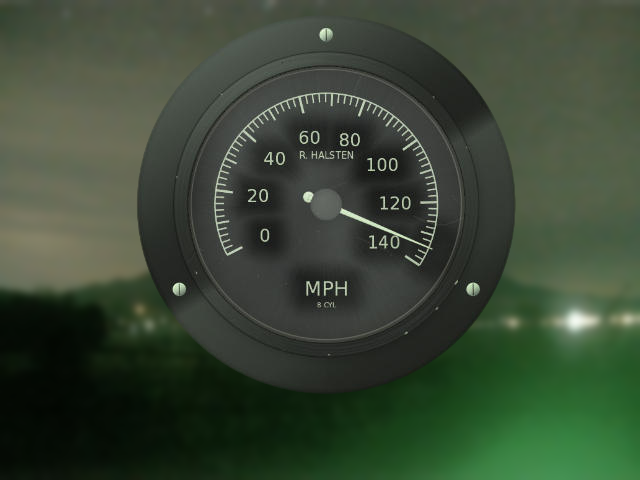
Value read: 134 mph
